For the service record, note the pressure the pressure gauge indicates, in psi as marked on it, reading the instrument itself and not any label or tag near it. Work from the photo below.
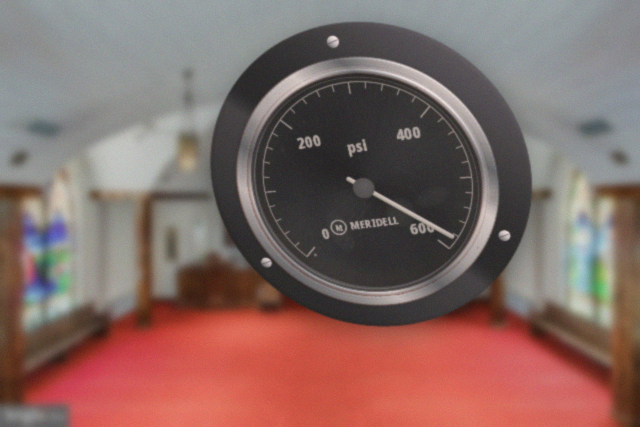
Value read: 580 psi
